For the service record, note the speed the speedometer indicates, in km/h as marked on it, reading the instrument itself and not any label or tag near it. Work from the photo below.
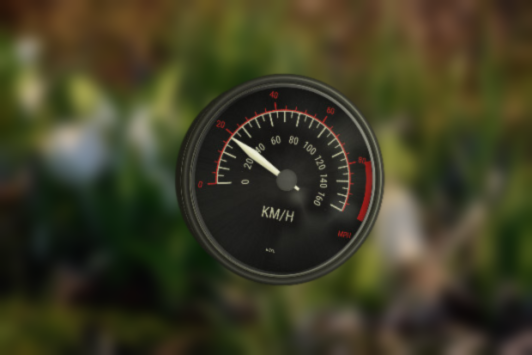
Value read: 30 km/h
